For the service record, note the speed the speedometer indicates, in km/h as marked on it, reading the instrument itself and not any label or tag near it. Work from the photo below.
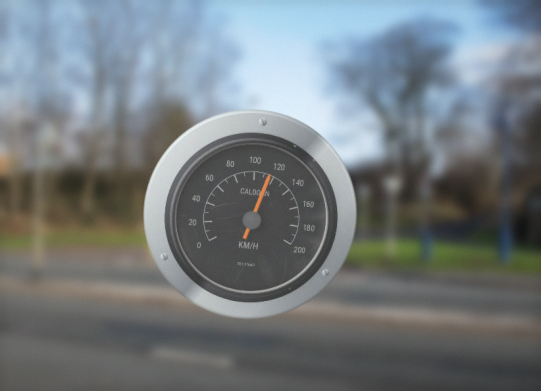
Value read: 115 km/h
